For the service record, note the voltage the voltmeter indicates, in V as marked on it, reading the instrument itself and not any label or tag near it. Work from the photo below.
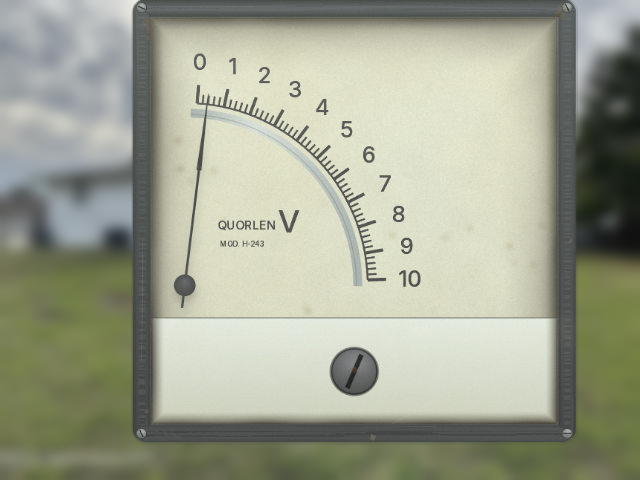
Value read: 0.4 V
